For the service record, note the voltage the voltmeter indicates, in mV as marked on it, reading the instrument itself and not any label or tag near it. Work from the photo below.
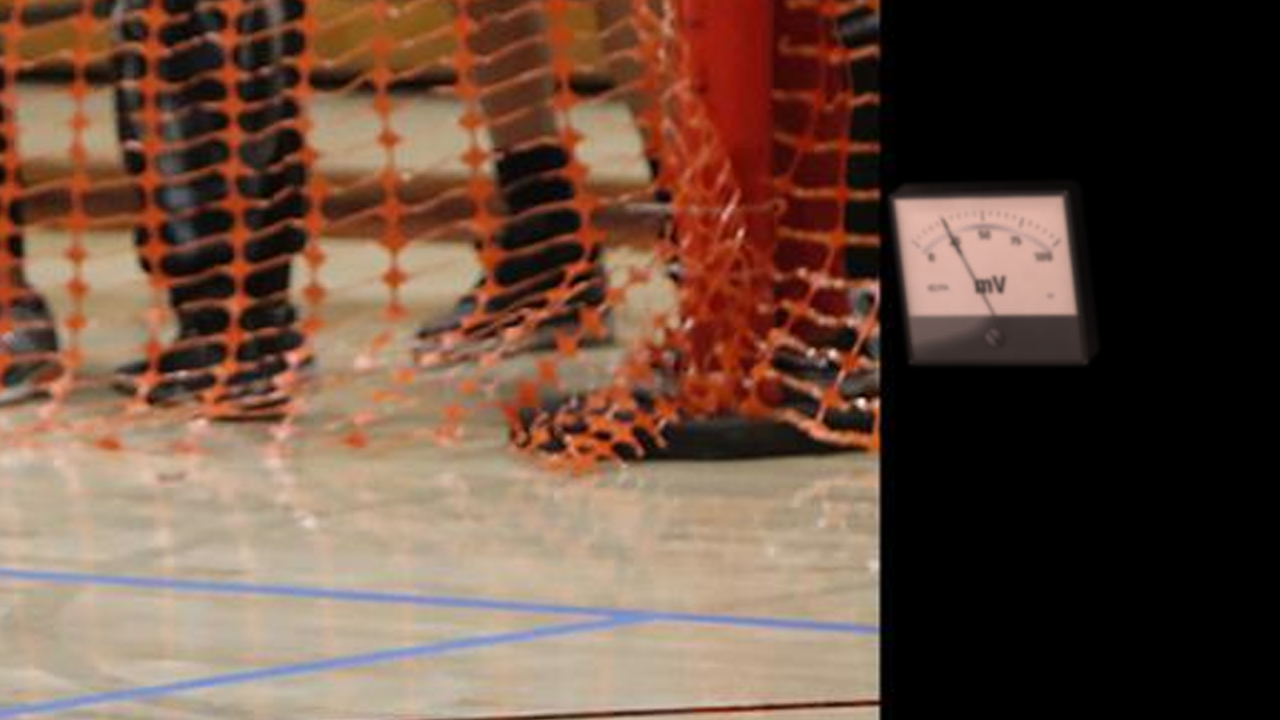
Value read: 25 mV
